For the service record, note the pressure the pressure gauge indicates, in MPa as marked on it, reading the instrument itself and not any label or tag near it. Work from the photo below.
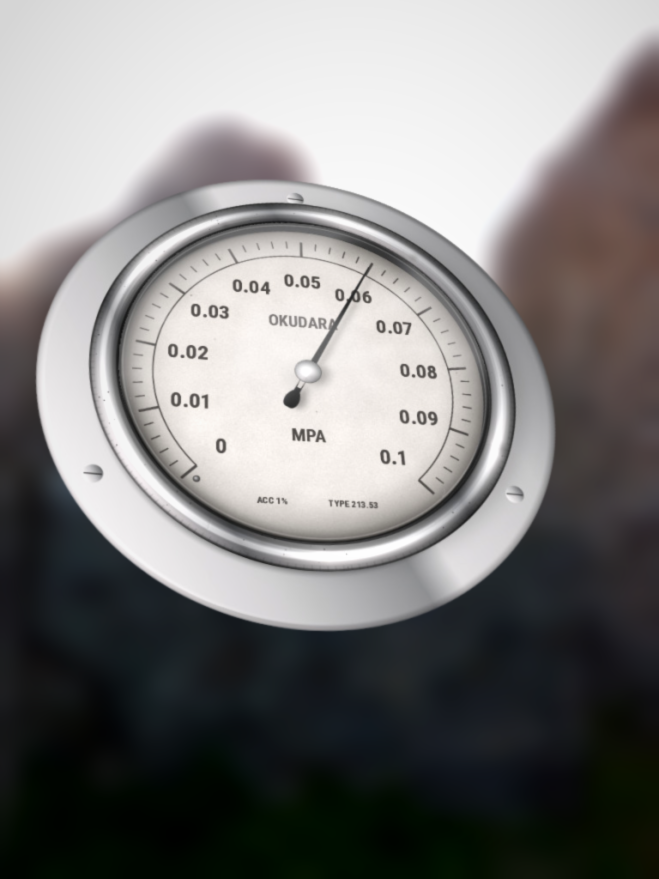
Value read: 0.06 MPa
